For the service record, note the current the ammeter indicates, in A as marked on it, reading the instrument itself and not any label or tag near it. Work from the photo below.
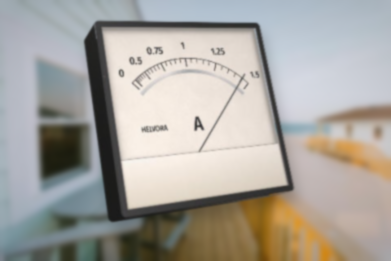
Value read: 1.45 A
